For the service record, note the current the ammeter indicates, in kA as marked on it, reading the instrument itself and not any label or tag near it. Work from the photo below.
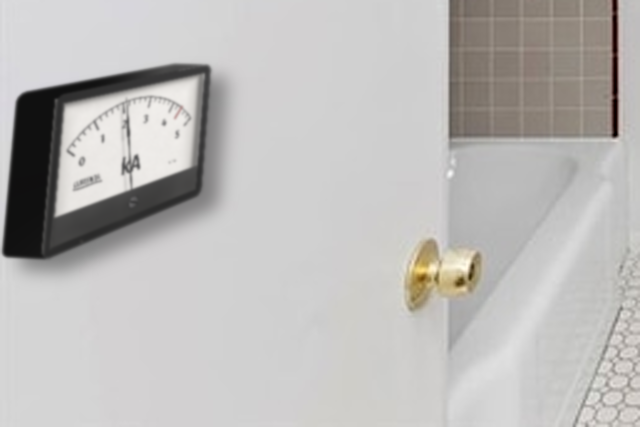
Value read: 2 kA
